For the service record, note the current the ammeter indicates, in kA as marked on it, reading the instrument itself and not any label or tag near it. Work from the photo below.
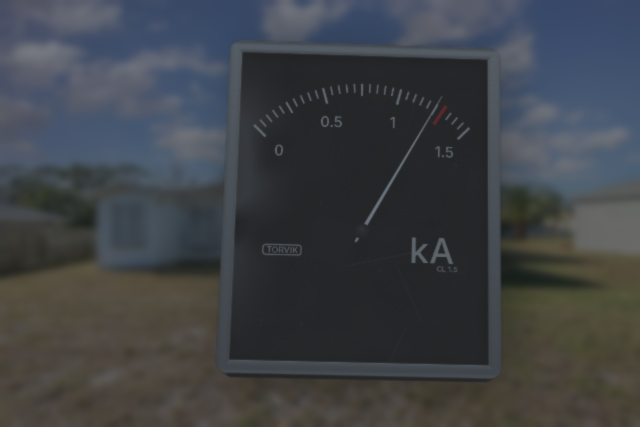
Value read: 1.25 kA
